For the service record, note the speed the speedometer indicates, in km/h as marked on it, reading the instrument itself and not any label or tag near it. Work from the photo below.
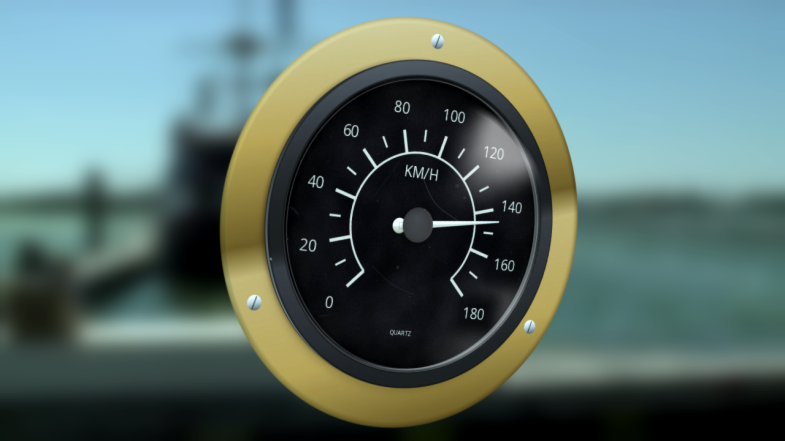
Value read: 145 km/h
